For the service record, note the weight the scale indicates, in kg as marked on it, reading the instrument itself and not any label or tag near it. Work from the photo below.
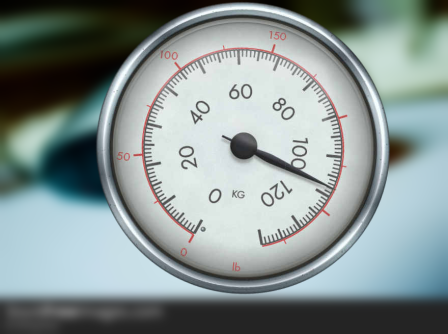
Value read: 108 kg
